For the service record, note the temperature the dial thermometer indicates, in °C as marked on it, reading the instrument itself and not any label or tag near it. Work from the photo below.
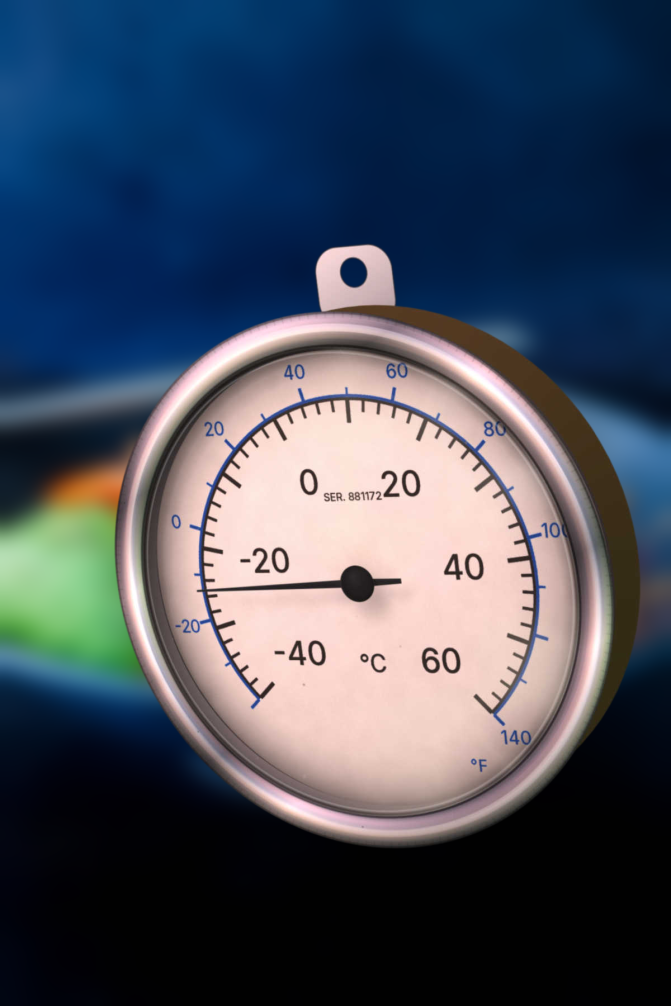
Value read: -25 °C
